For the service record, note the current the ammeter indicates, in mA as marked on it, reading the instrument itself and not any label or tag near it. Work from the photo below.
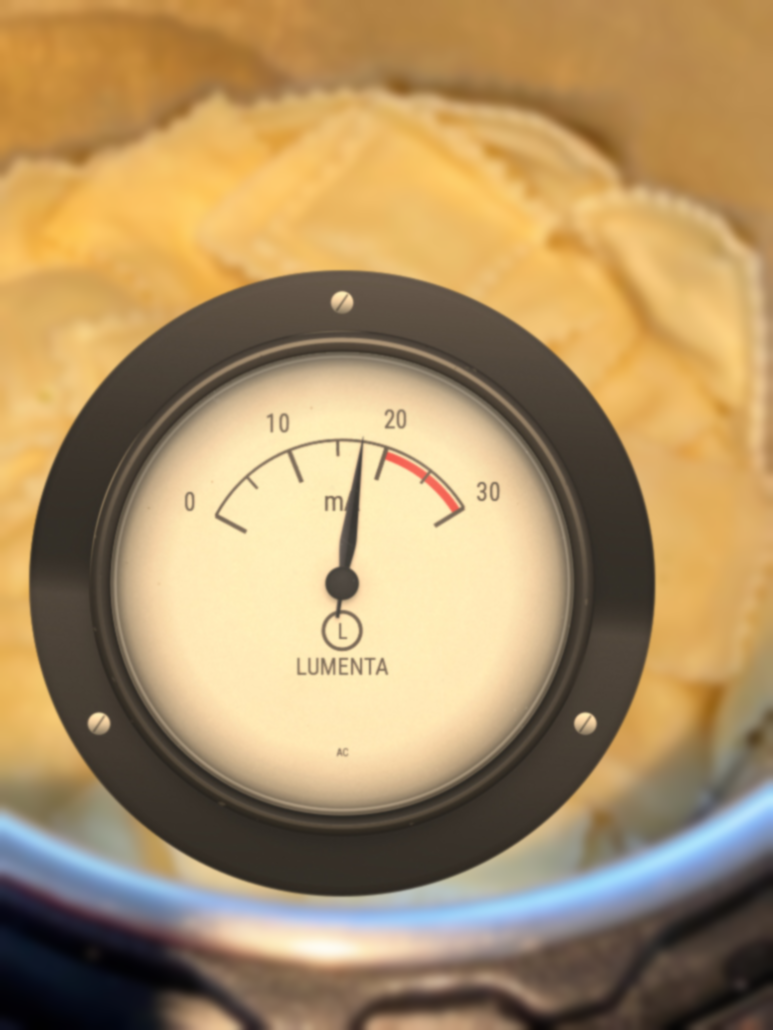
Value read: 17.5 mA
